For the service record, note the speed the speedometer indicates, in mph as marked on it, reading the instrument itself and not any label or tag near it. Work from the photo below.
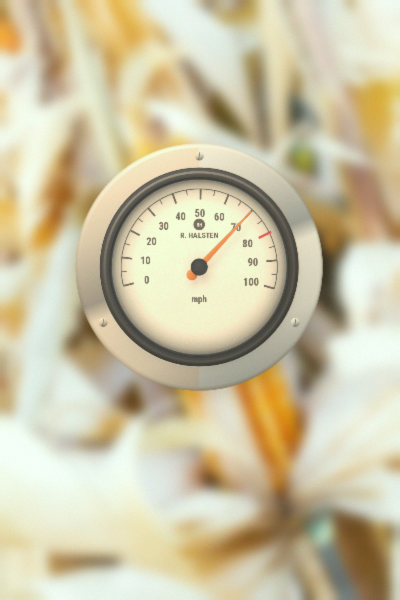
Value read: 70 mph
